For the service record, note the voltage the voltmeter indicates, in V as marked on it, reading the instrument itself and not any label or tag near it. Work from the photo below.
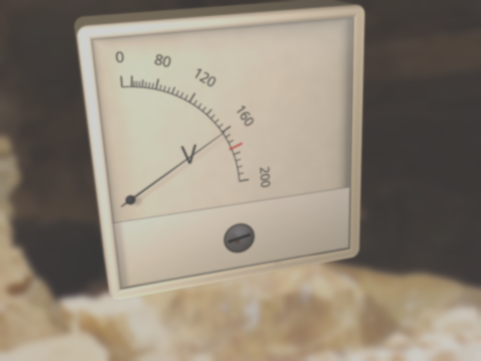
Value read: 160 V
